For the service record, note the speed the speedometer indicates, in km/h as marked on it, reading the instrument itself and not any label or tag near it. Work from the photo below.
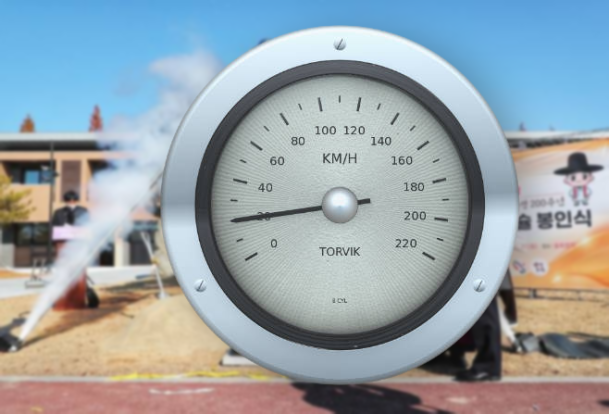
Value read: 20 km/h
